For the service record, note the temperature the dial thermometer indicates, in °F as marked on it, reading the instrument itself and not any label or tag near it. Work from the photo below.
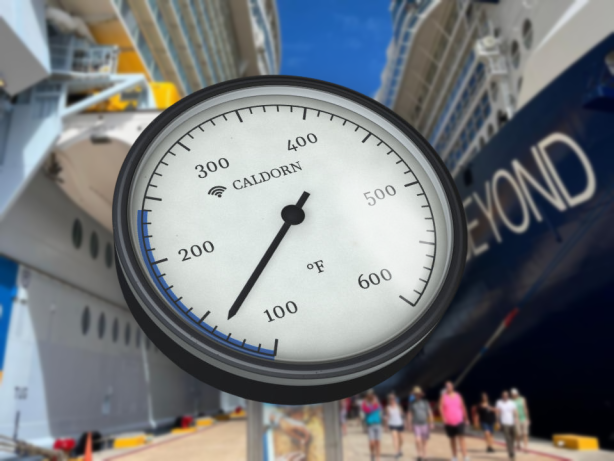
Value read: 135 °F
